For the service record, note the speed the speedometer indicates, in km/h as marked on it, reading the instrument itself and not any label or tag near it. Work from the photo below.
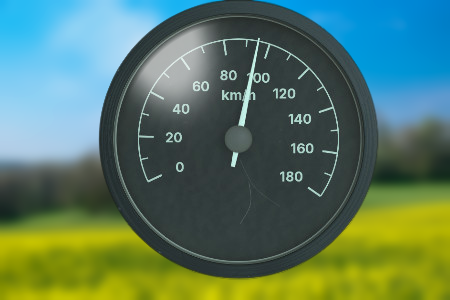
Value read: 95 km/h
